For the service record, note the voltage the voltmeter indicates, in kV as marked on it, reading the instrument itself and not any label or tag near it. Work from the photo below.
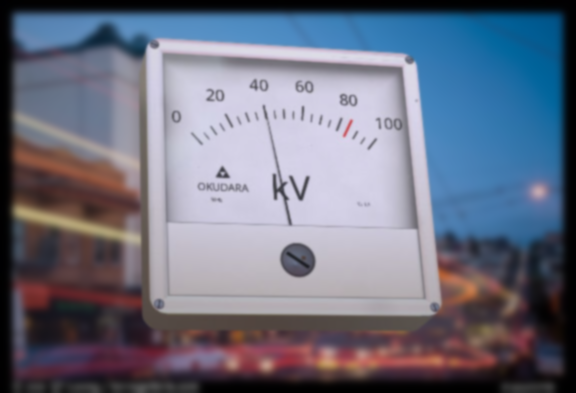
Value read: 40 kV
